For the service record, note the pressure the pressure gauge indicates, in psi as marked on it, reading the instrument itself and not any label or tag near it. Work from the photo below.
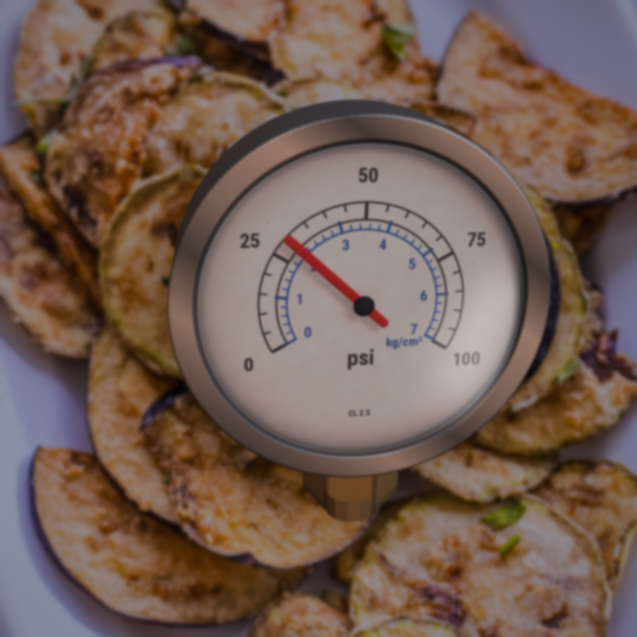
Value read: 30 psi
